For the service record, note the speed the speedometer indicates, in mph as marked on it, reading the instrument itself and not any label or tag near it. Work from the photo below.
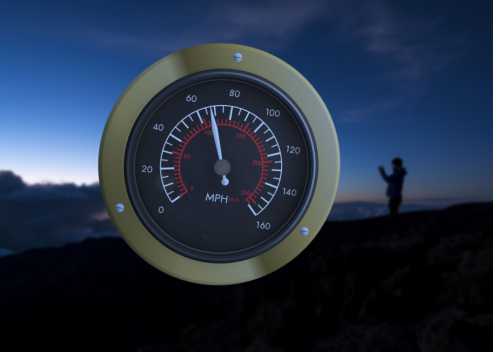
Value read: 67.5 mph
